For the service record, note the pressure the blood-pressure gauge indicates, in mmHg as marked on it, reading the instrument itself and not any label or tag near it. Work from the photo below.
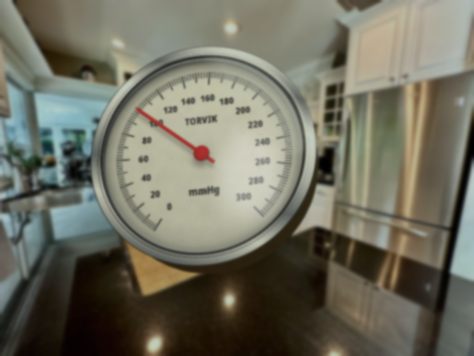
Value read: 100 mmHg
